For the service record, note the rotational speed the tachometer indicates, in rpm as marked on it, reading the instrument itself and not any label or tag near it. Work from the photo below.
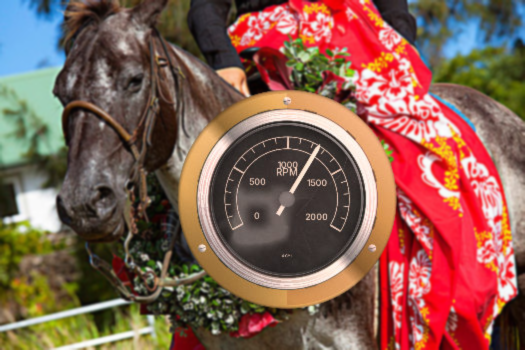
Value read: 1250 rpm
